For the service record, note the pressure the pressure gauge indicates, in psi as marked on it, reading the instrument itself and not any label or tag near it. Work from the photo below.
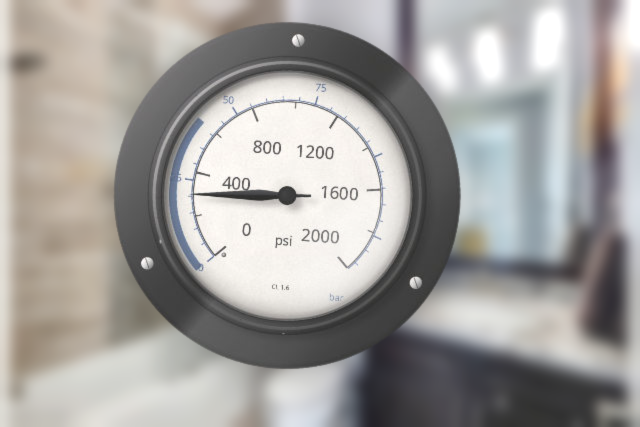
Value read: 300 psi
